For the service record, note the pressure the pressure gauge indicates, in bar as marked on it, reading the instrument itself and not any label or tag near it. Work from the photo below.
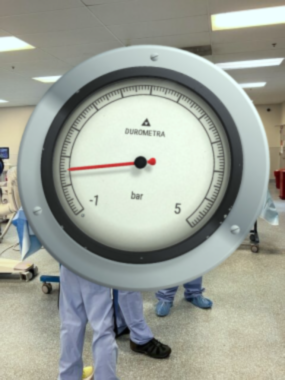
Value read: -0.25 bar
